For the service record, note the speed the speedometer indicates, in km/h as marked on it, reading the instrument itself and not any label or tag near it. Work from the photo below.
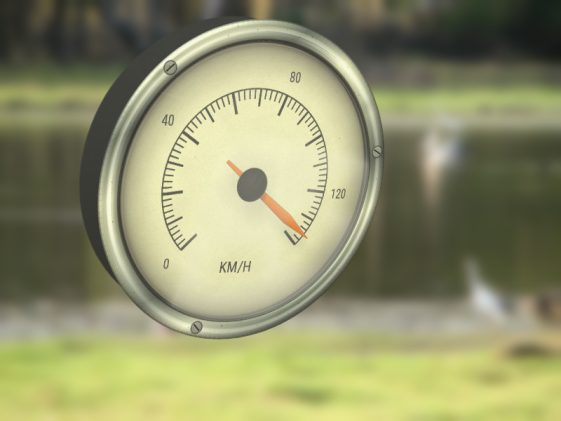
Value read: 136 km/h
